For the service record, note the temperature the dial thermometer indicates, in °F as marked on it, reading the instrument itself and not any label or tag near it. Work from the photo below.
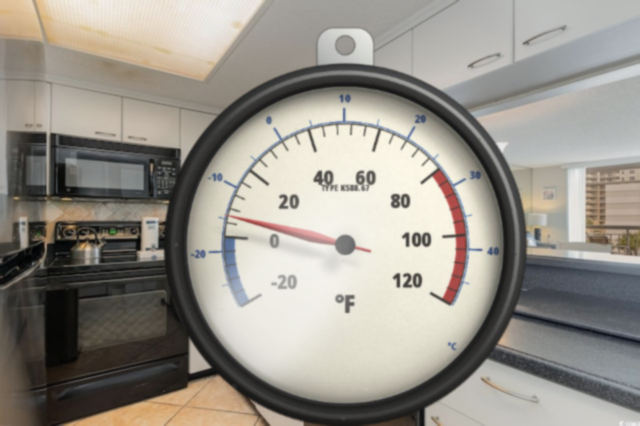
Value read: 6 °F
